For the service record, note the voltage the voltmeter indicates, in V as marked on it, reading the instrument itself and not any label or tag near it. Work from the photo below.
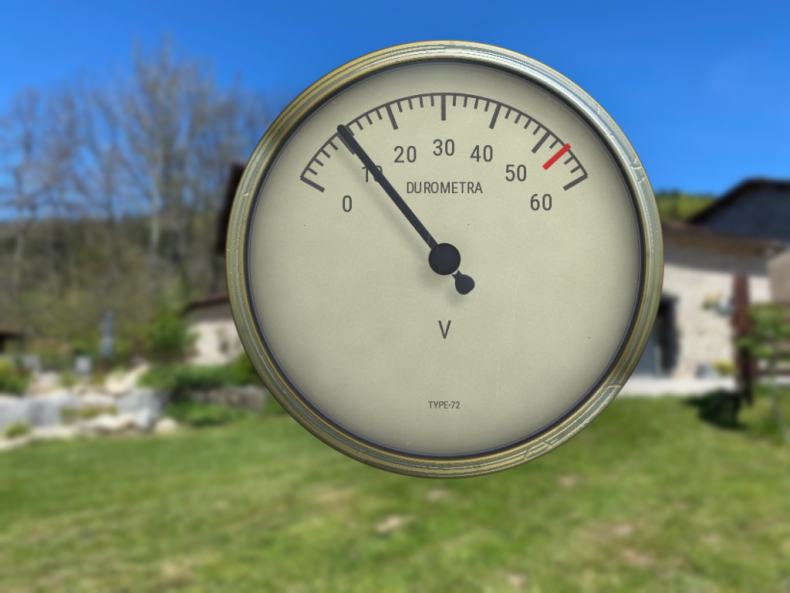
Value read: 11 V
